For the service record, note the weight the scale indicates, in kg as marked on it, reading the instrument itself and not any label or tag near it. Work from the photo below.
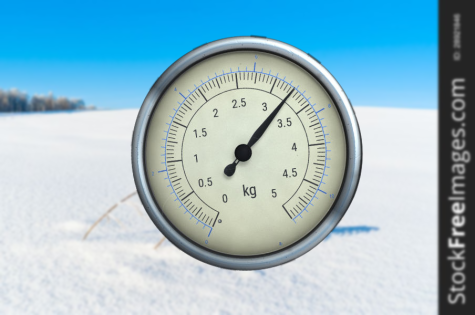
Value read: 3.25 kg
